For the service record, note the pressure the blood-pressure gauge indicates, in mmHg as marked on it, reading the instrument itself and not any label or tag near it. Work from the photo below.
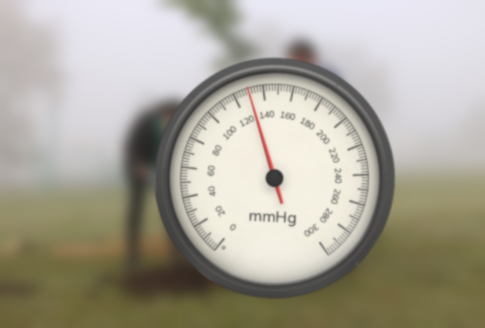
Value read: 130 mmHg
